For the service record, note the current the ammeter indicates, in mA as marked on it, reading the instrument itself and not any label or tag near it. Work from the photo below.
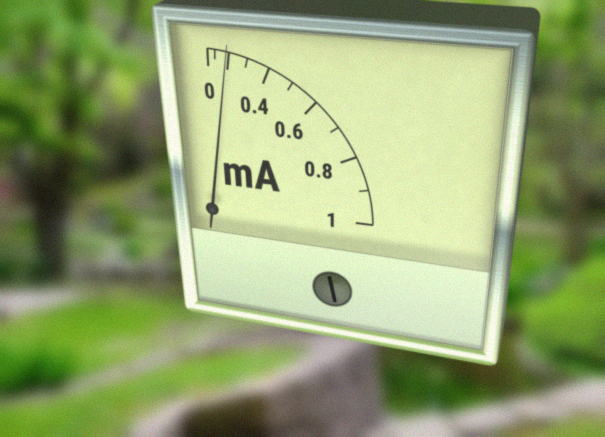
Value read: 0.2 mA
